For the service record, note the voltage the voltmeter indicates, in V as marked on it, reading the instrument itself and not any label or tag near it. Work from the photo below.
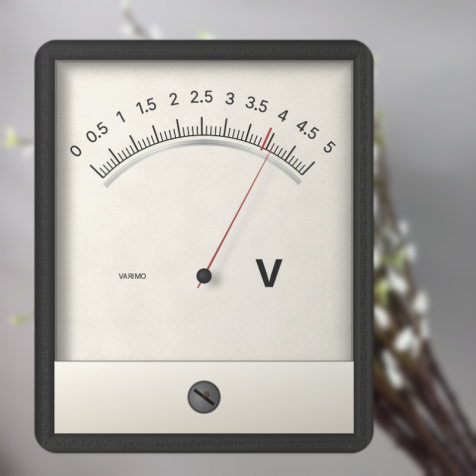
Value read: 4.1 V
